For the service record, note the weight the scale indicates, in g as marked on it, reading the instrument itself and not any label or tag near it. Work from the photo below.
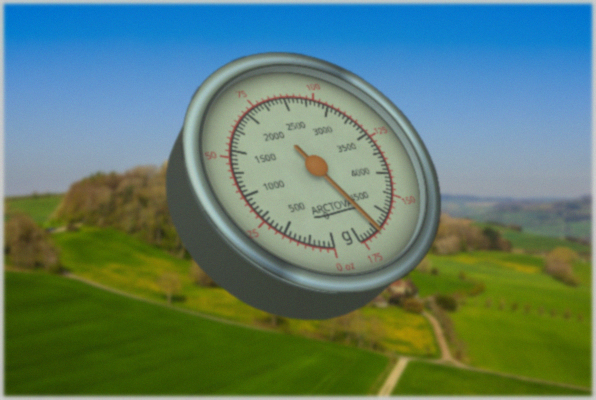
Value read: 4750 g
